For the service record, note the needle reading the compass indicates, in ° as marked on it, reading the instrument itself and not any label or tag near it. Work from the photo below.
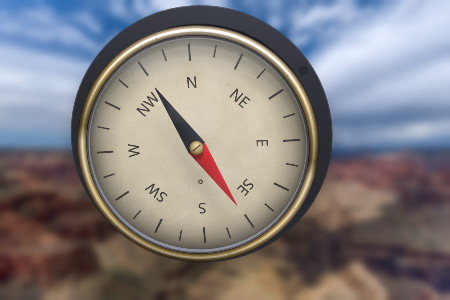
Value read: 150 °
